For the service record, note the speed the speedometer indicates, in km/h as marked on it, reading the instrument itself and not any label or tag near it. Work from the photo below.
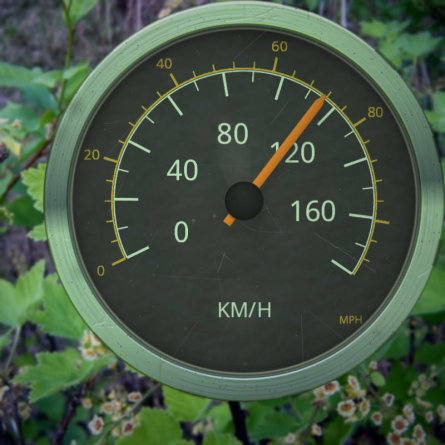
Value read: 115 km/h
